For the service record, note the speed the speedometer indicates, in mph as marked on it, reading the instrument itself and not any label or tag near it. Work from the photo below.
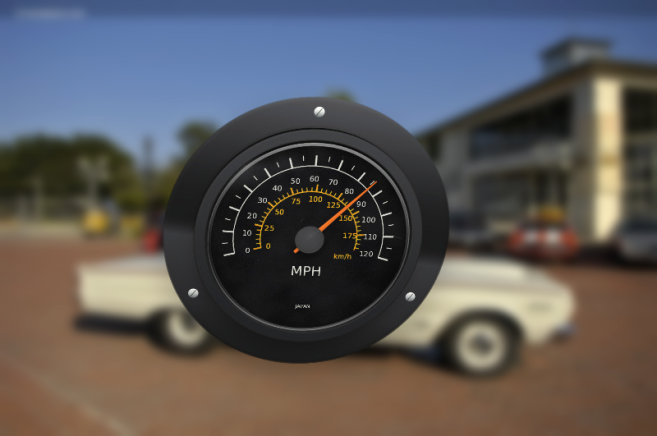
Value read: 85 mph
